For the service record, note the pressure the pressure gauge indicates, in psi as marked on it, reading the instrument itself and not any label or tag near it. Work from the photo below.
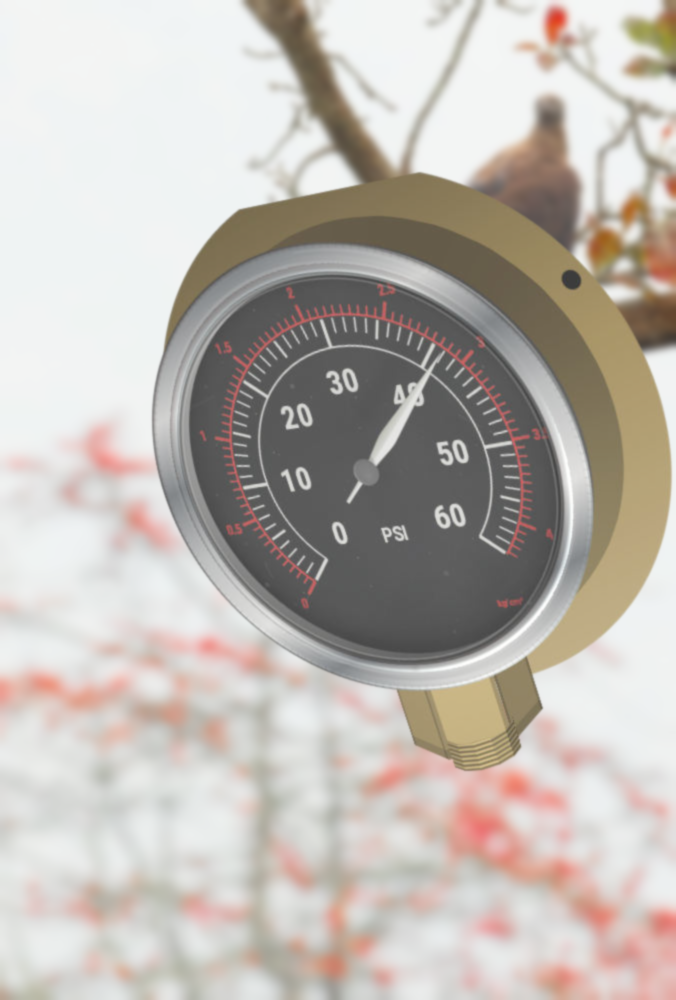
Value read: 41 psi
